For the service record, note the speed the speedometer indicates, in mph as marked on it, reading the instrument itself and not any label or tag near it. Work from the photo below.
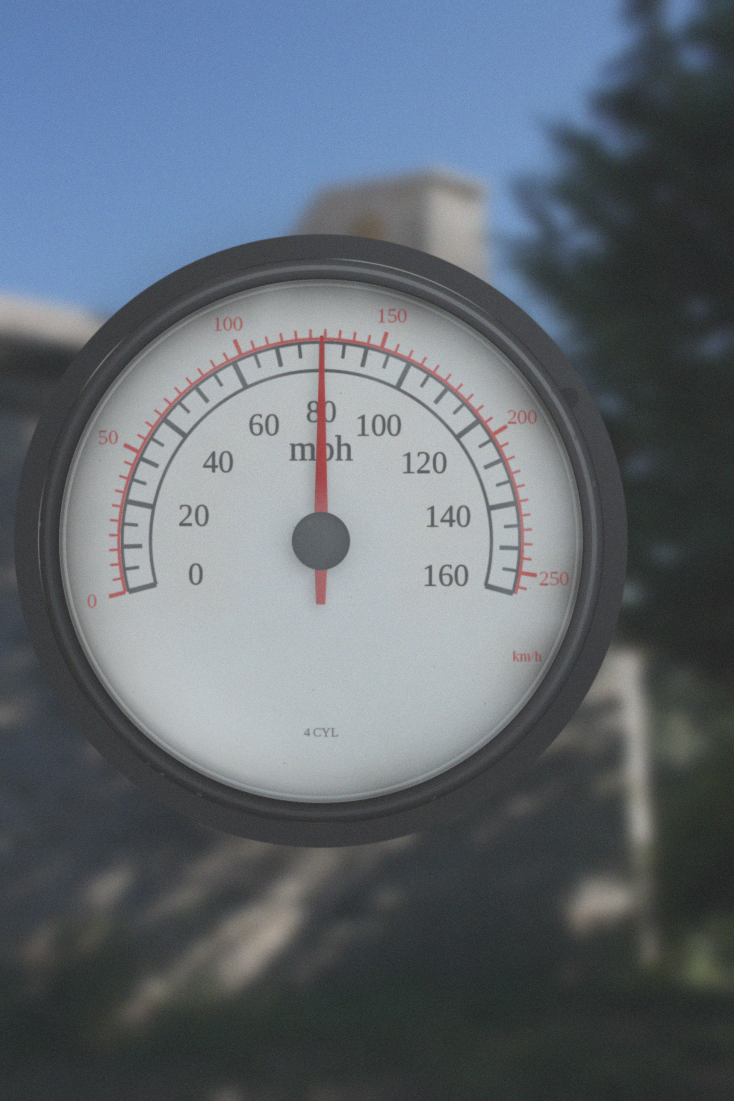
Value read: 80 mph
